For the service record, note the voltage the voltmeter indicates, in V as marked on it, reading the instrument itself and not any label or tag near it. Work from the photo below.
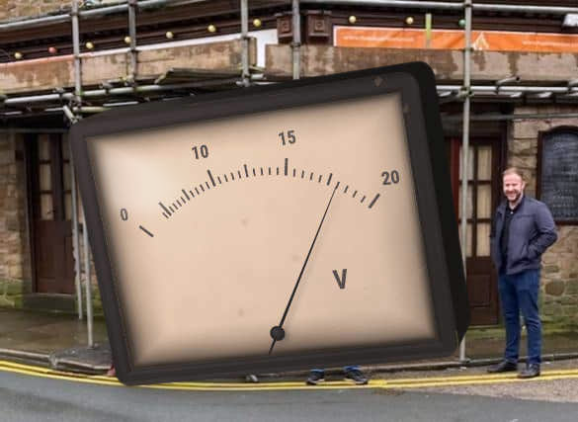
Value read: 18 V
